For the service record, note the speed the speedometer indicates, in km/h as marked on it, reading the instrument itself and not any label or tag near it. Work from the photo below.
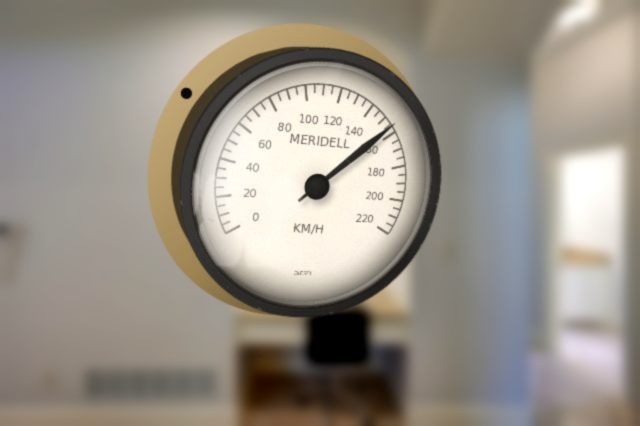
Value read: 155 km/h
